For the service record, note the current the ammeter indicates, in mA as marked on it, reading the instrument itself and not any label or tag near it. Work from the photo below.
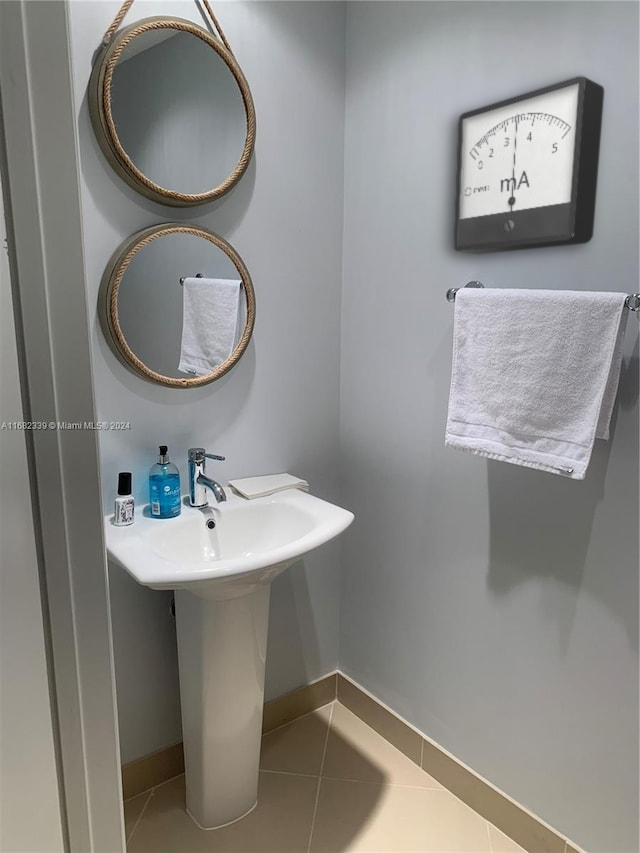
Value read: 3.5 mA
